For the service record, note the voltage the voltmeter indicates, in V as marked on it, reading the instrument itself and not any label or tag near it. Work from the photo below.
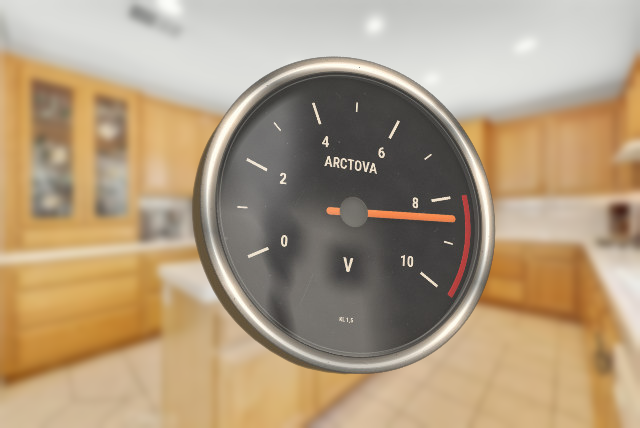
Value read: 8.5 V
